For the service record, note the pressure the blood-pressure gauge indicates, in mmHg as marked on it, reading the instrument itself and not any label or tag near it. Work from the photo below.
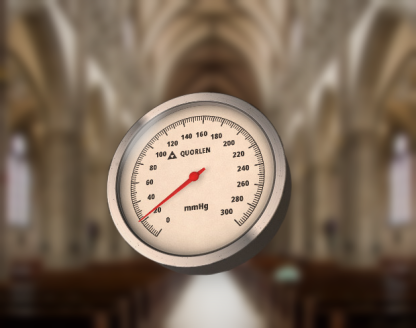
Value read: 20 mmHg
